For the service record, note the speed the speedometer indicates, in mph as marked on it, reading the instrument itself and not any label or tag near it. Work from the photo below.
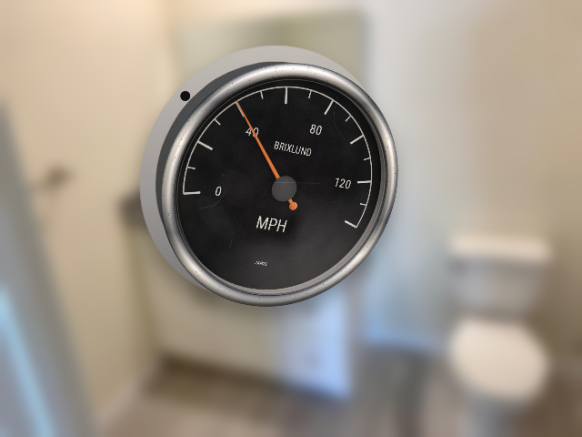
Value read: 40 mph
